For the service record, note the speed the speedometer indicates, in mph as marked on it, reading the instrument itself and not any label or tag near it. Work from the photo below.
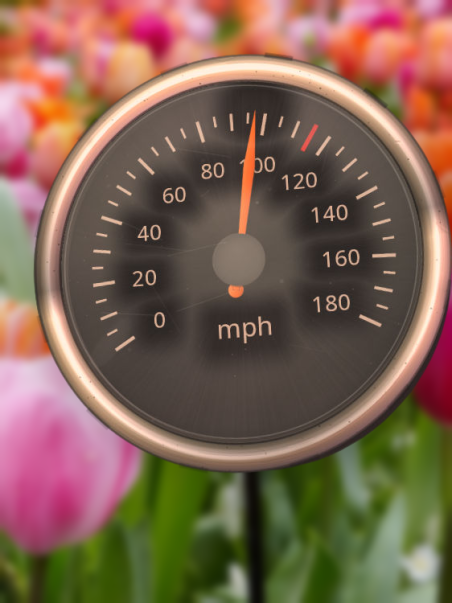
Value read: 97.5 mph
